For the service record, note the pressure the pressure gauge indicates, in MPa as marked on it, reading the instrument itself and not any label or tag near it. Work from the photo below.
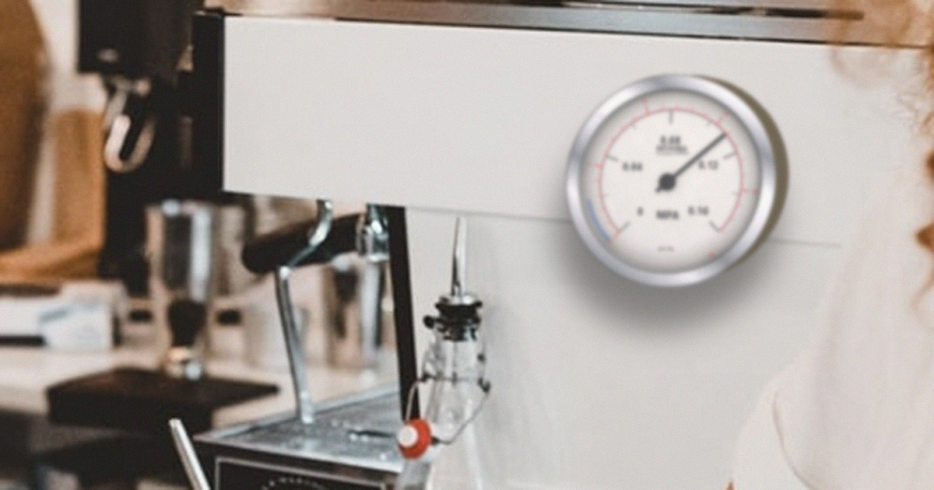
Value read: 0.11 MPa
